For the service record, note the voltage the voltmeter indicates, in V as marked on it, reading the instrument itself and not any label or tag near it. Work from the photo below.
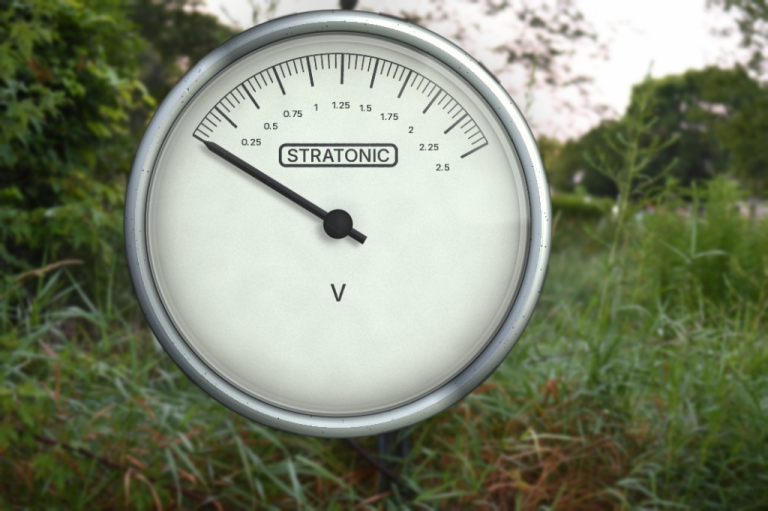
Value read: 0 V
